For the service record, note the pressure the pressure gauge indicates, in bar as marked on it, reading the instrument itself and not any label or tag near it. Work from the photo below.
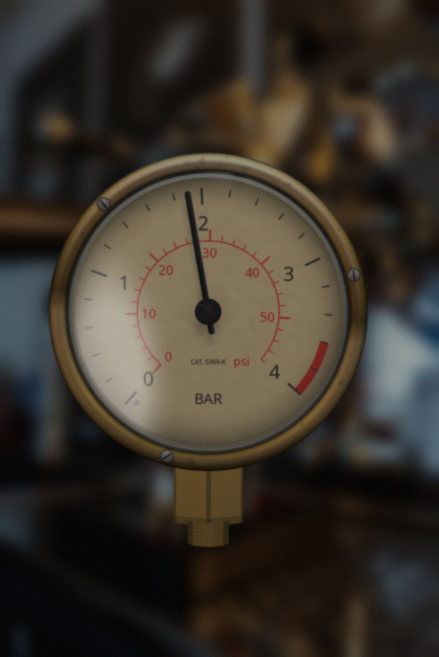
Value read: 1.9 bar
